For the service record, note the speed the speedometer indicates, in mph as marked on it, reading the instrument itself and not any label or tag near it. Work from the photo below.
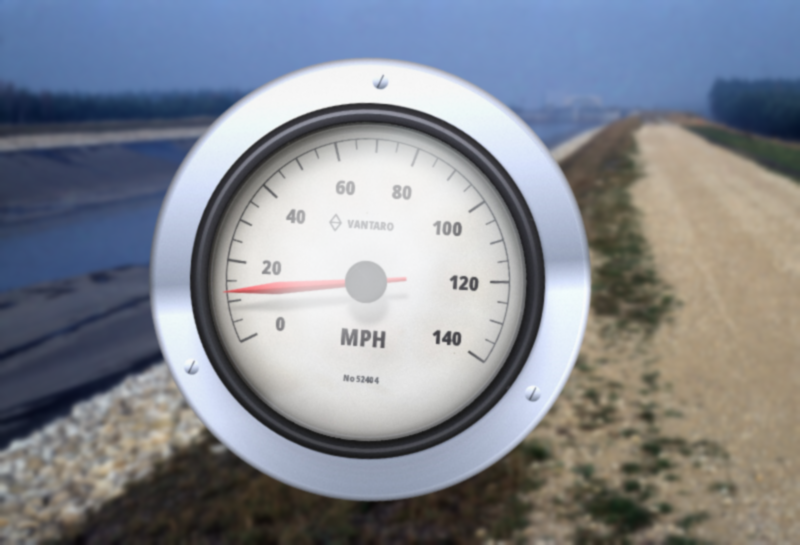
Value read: 12.5 mph
